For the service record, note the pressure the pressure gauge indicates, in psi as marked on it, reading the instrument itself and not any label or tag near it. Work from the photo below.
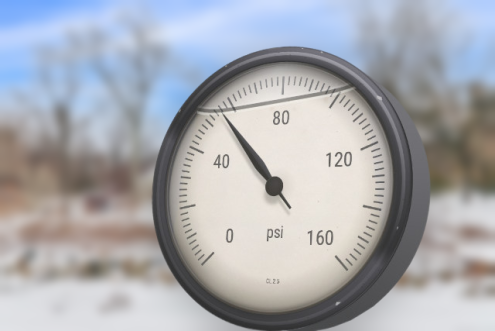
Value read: 56 psi
